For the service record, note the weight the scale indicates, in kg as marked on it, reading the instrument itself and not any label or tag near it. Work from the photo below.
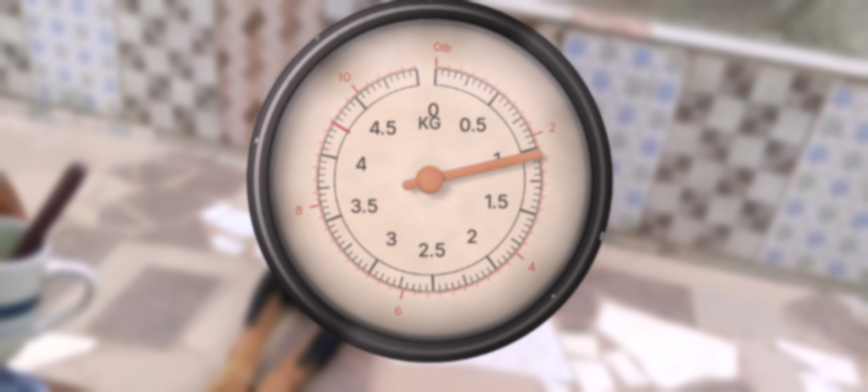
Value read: 1.05 kg
